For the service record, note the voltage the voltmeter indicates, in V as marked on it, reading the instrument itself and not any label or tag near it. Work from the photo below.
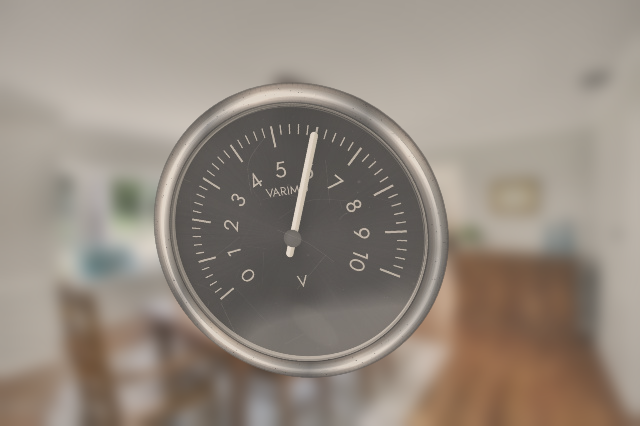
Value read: 6 V
